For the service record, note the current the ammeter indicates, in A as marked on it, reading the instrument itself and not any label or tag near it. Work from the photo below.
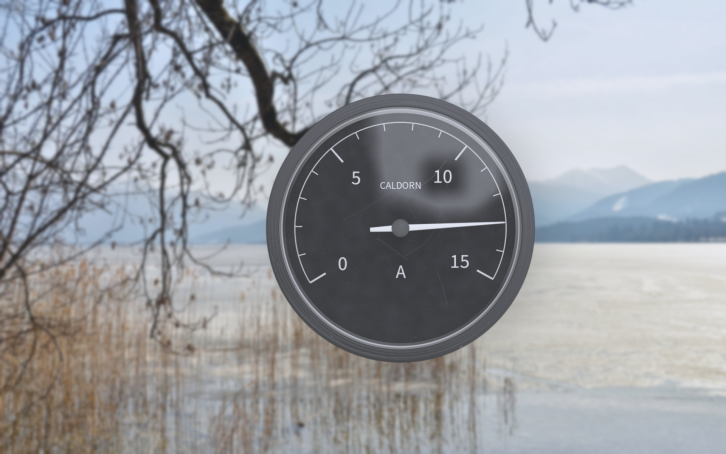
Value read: 13 A
